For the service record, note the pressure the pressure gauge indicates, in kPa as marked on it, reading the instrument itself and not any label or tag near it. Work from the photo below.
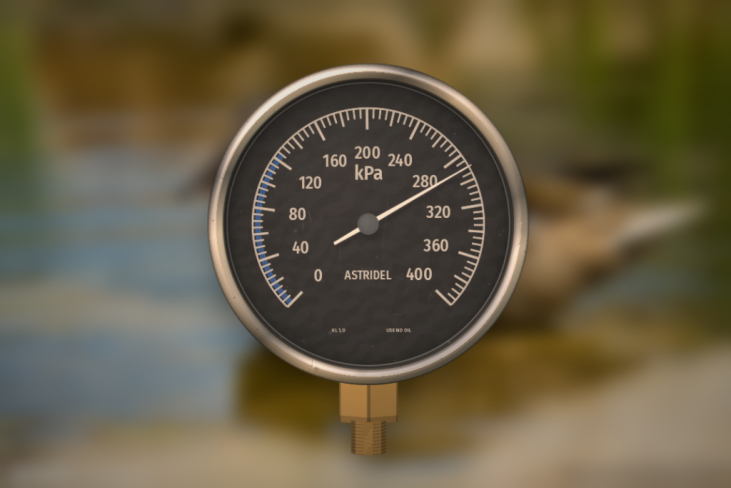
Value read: 290 kPa
